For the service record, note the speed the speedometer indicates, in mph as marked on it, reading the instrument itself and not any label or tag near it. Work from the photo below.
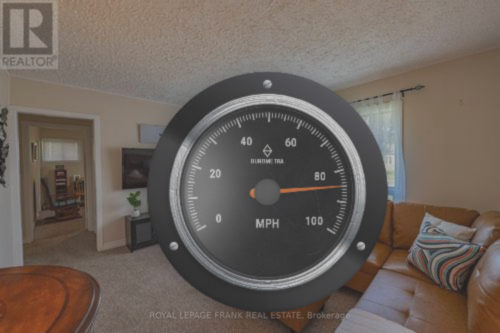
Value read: 85 mph
